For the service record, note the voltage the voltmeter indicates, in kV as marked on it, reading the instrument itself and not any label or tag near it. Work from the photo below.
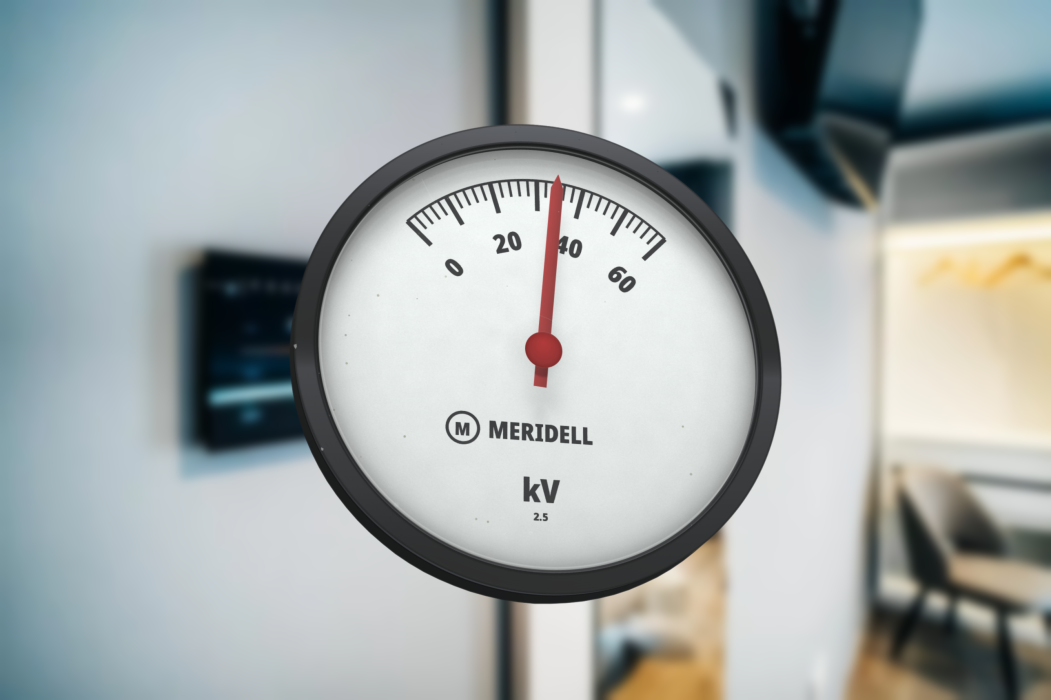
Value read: 34 kV
